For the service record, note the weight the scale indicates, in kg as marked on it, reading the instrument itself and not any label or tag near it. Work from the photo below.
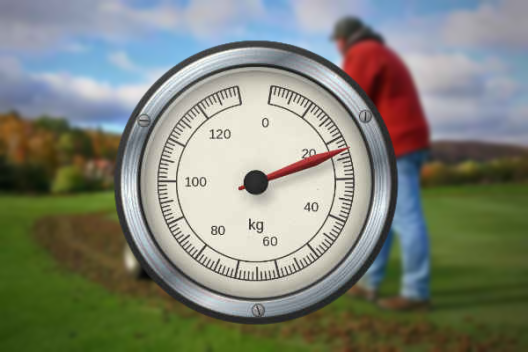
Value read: 23 kg
